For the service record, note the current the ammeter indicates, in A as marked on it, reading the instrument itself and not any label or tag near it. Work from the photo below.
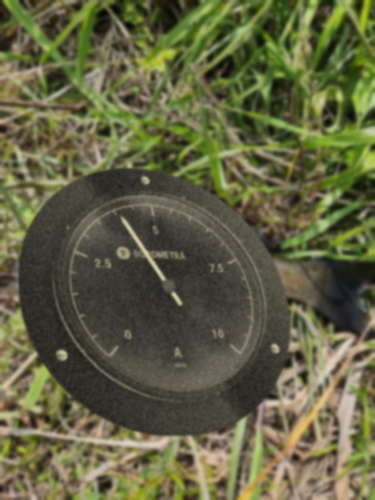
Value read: 4 A
